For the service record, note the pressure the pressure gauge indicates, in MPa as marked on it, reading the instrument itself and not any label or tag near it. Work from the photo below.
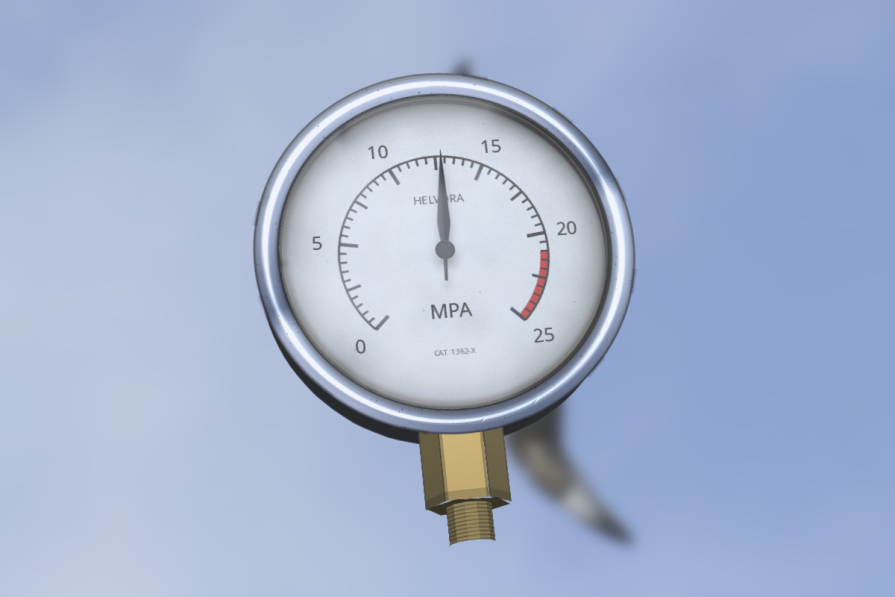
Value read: 12.75 MPa
